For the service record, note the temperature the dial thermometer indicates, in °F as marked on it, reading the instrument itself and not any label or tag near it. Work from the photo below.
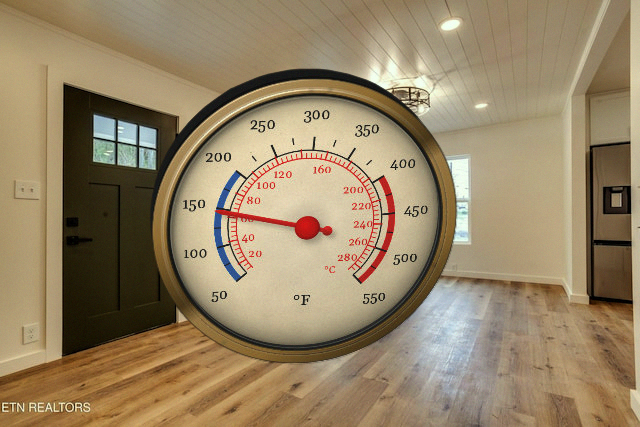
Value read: 150 °F
